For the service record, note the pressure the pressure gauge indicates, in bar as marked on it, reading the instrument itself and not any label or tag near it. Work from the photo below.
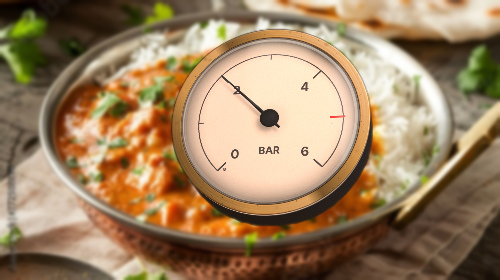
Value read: 2 bar
